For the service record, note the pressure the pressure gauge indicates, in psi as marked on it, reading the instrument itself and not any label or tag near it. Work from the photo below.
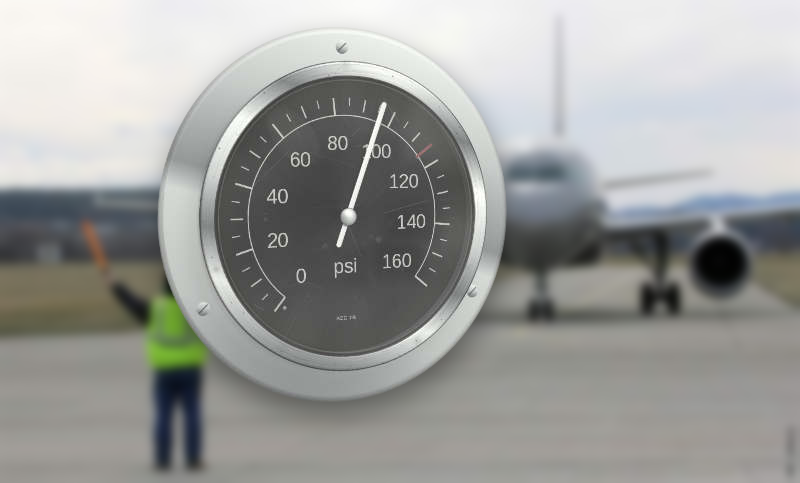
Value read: 95 psi
